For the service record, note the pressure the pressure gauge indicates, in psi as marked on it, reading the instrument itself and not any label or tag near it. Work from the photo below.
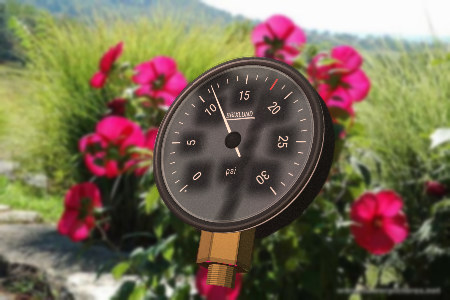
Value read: 11.5 psi
